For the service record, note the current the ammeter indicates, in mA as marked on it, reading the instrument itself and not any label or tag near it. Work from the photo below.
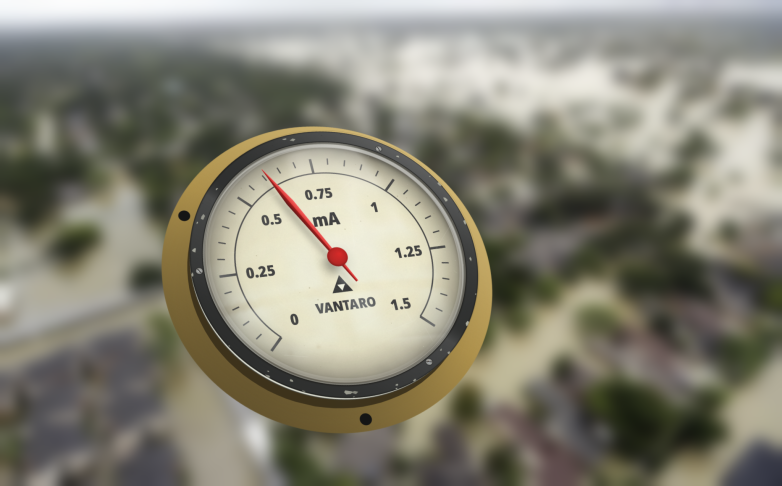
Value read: 0.6 mA
